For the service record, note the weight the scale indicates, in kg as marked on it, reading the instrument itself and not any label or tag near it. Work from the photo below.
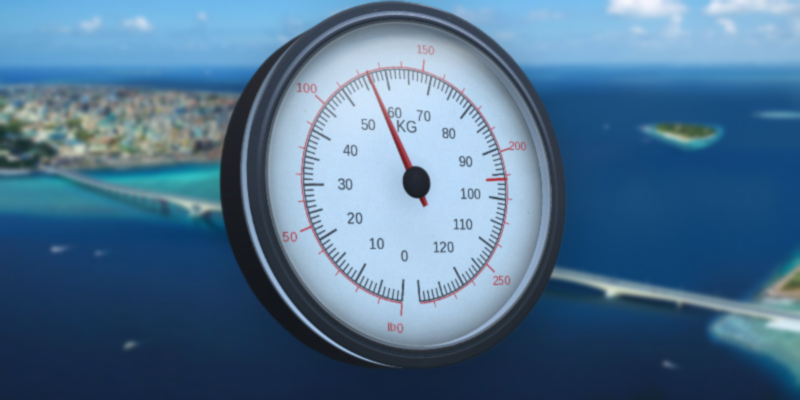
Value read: 55 kg
